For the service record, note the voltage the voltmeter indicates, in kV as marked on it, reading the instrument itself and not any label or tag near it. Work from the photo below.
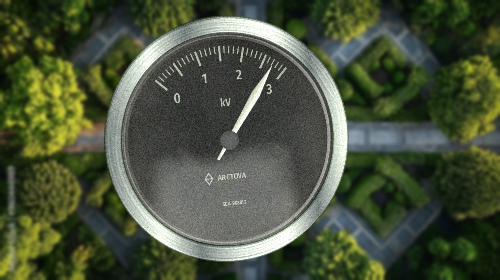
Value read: 2.7 kV
